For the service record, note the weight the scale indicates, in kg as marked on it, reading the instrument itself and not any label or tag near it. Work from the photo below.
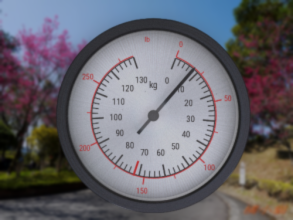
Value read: 8 kg
